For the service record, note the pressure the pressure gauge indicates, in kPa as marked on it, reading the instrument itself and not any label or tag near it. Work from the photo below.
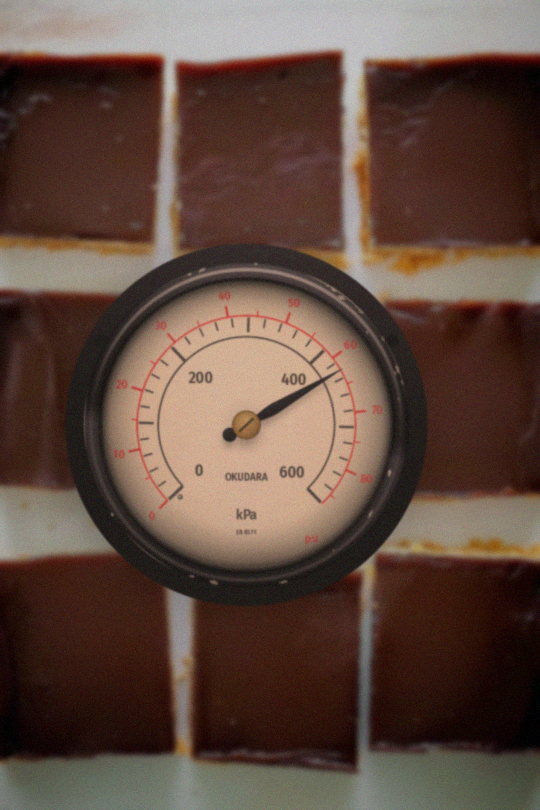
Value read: 430 kPa
